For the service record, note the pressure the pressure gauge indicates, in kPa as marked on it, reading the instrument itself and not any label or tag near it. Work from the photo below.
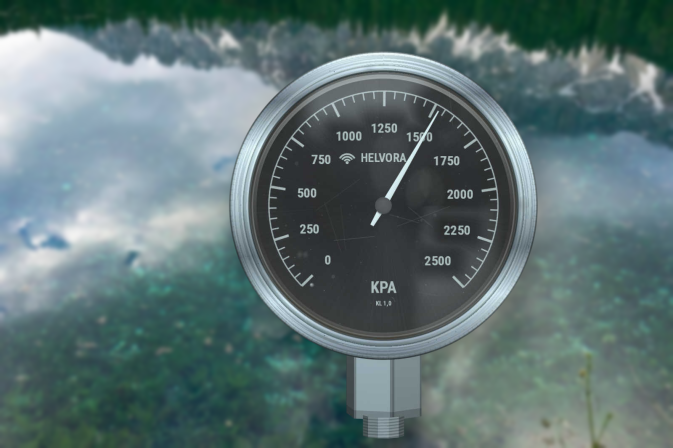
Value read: 1525 kPa
